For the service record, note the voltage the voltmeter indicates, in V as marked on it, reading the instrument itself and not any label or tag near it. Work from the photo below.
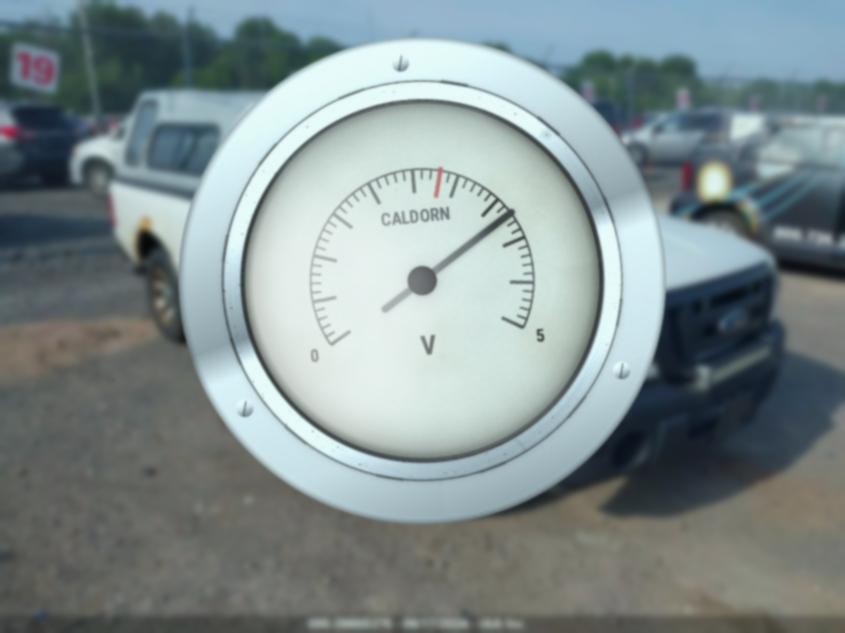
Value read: 3.7 V
